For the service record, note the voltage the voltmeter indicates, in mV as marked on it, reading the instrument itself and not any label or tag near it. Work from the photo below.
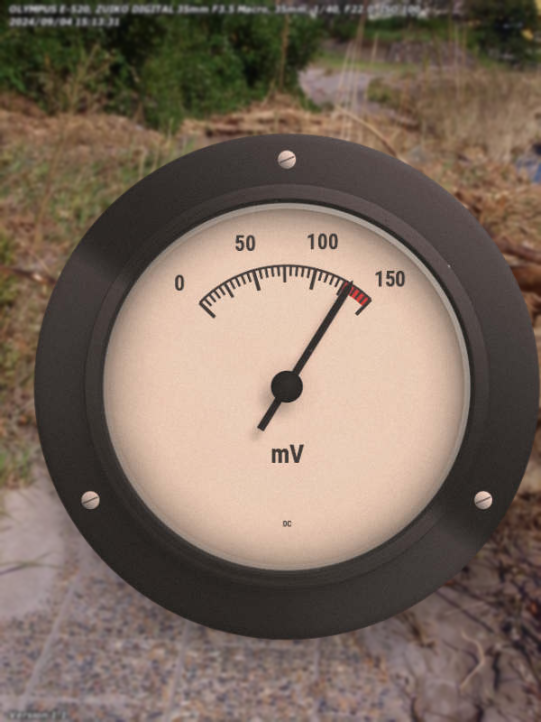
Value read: 130 mV
